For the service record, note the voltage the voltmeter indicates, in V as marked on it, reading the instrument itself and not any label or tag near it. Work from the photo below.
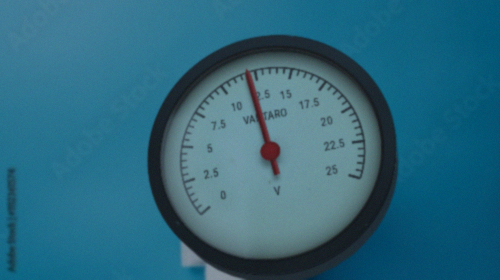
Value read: 12 V
